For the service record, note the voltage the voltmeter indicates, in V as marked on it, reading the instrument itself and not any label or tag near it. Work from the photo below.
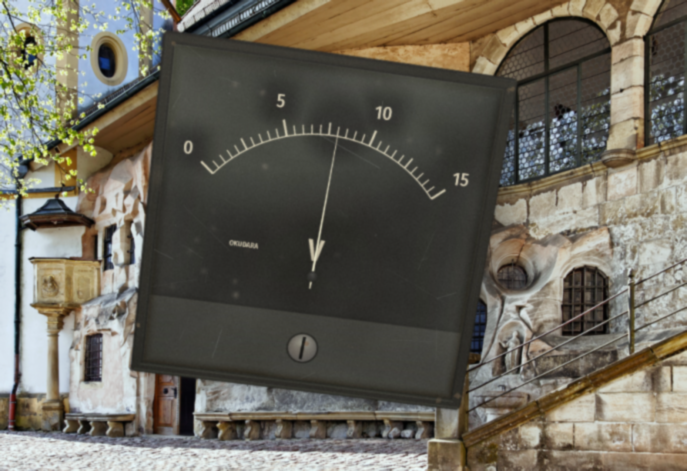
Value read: 8 V
